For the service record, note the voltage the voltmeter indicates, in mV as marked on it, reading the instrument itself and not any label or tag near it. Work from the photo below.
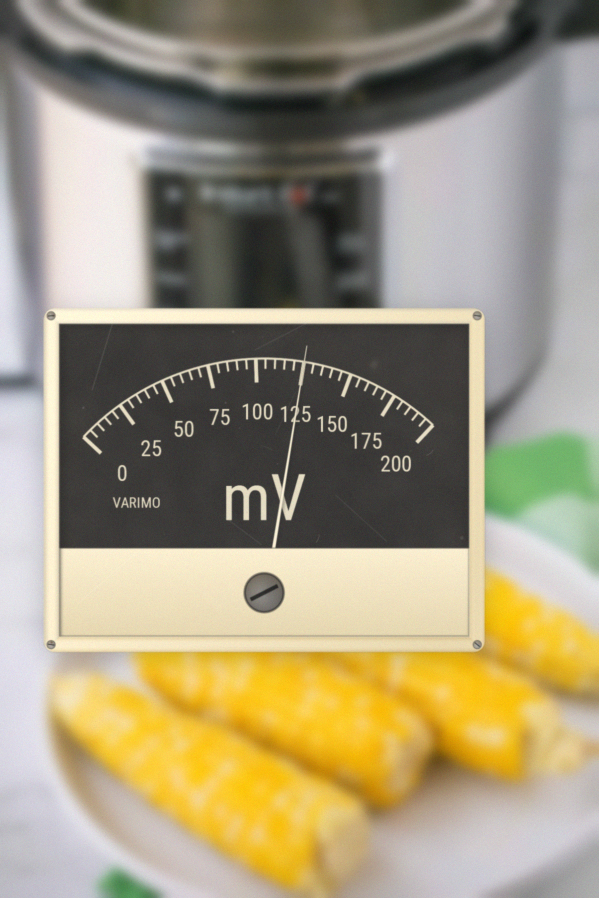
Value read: 125 mV
